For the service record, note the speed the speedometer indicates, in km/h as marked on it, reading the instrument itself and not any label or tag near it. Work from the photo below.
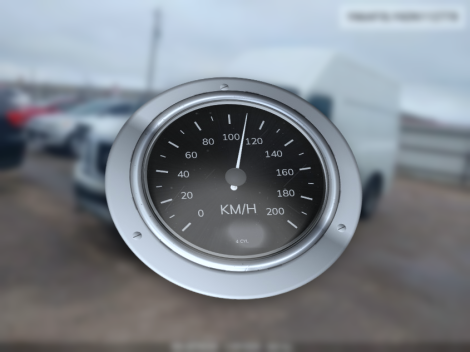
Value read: 110 km/h
